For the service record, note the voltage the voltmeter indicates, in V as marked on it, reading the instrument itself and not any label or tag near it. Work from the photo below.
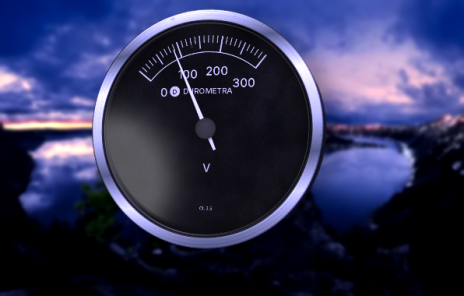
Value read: 90 V
